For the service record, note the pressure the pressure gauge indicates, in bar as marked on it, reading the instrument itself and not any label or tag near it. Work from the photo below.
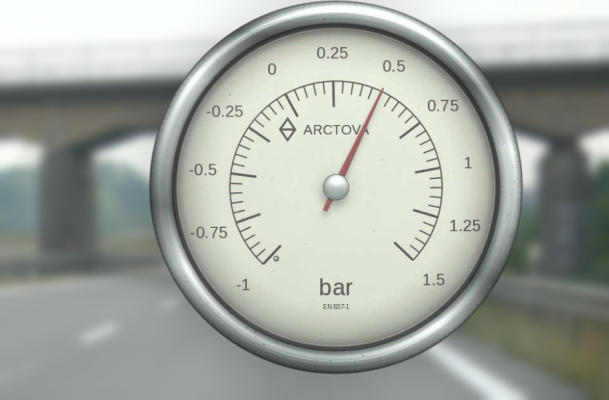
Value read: 0.5 bar
